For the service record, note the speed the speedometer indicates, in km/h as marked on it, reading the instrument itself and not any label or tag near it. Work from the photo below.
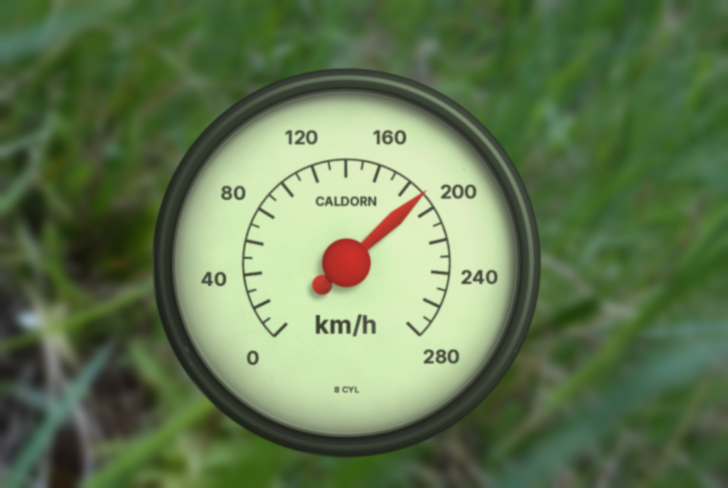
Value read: 190 km/h
